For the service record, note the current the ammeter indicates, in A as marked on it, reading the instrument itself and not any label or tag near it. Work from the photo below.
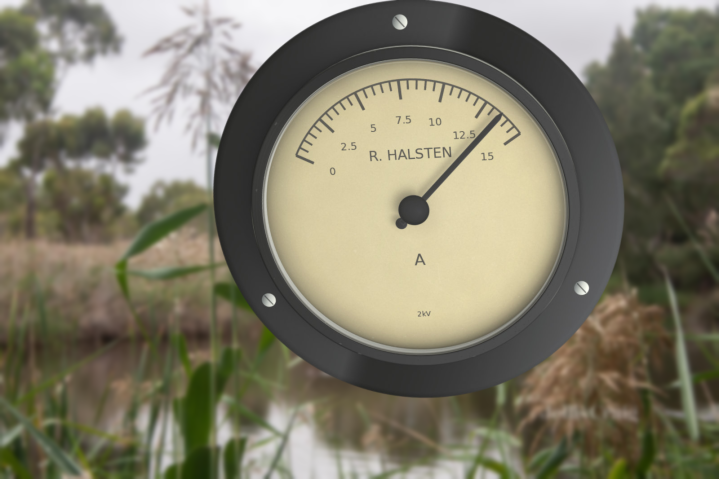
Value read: 13.5 A
